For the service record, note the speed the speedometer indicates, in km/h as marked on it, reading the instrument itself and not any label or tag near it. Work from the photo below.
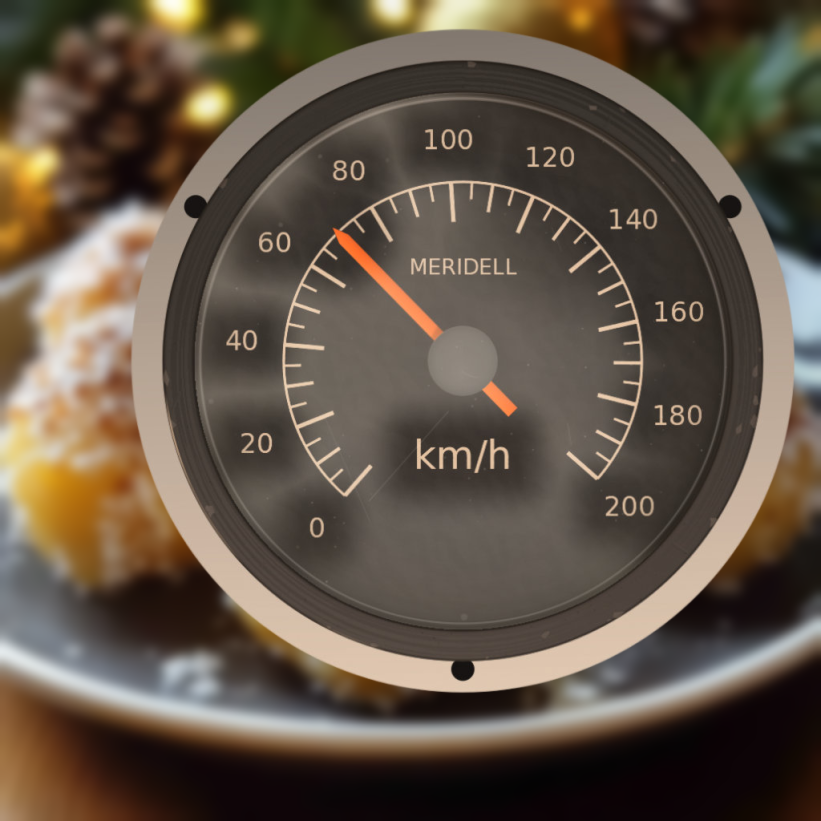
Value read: 70 km/h
